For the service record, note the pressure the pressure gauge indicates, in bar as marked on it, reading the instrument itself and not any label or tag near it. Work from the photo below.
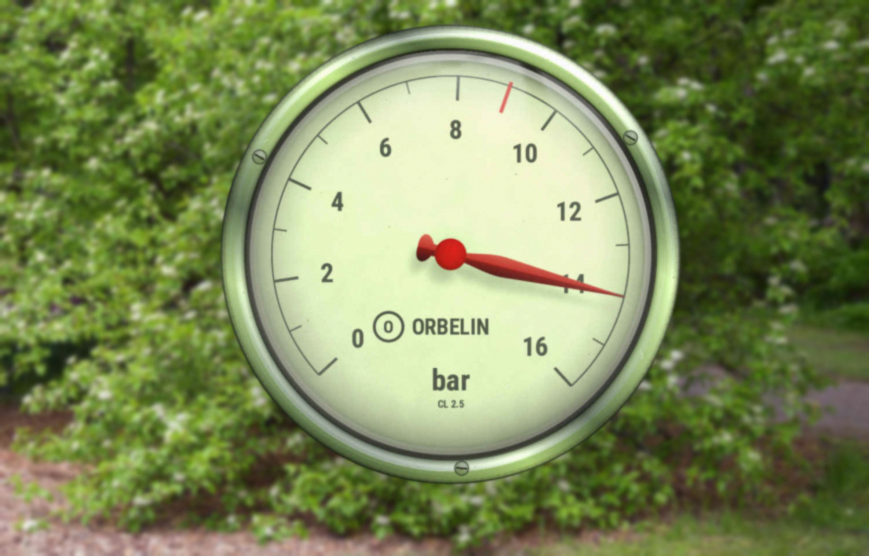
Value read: 14 bar
